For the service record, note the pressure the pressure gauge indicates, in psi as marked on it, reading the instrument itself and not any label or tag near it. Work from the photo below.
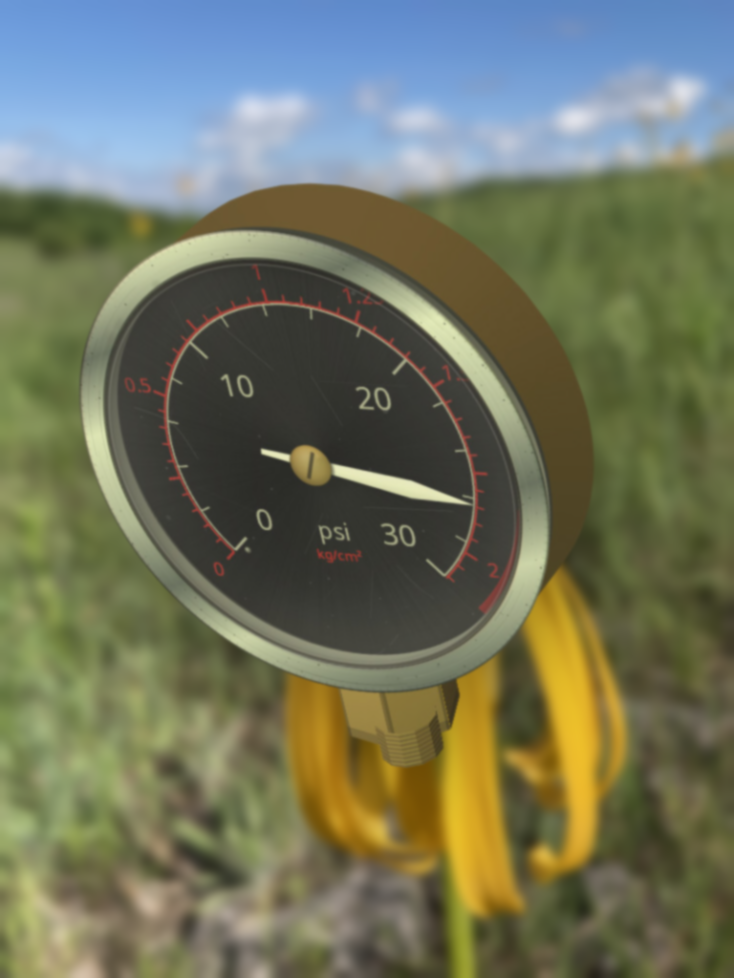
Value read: 26 psi
